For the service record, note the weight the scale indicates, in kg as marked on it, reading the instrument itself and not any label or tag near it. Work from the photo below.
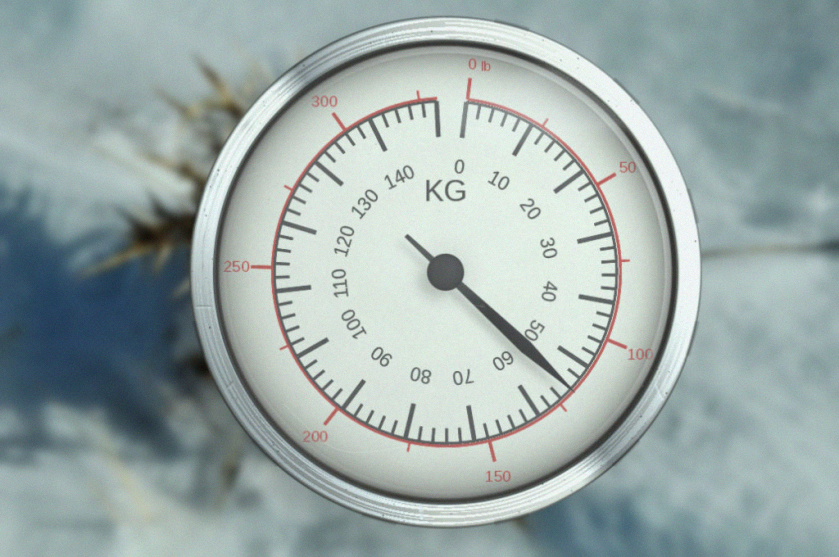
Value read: 54 kg
